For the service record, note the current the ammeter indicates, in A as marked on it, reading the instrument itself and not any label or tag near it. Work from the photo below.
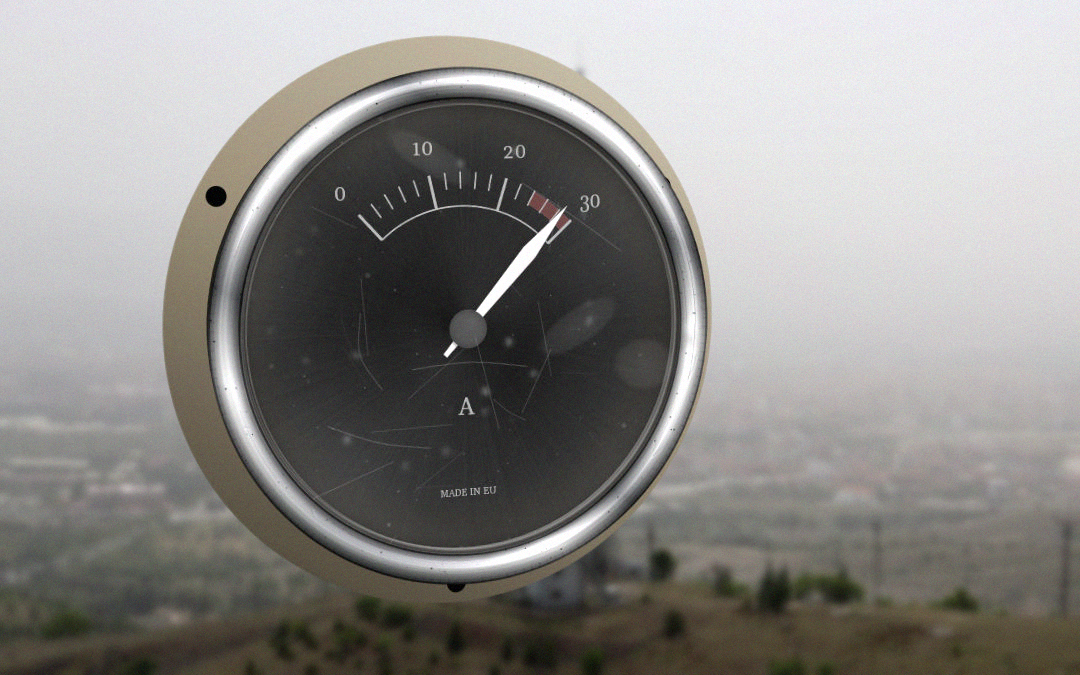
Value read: 28 A
